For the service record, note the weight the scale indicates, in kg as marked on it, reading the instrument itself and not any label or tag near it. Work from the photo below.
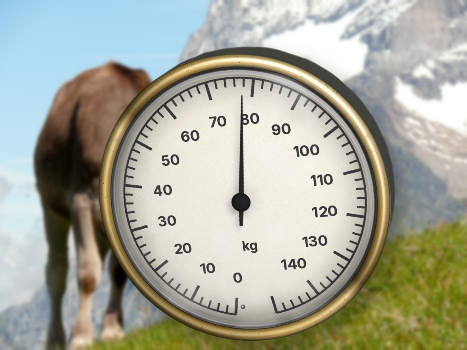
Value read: 78 kg
